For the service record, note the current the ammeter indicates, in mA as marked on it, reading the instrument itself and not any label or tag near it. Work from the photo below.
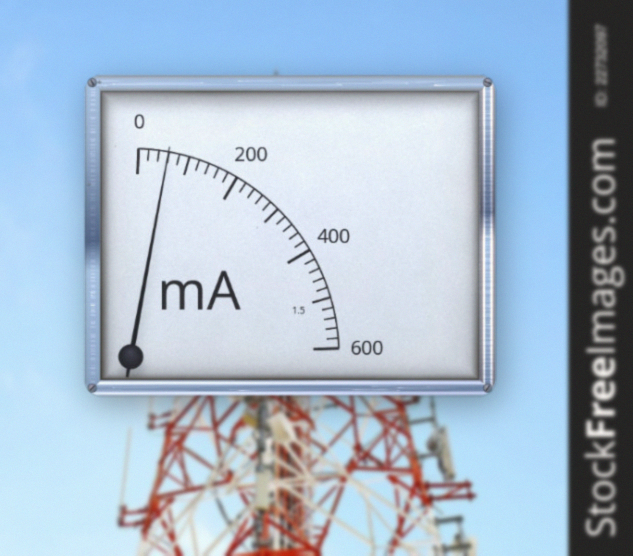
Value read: 60 mA
